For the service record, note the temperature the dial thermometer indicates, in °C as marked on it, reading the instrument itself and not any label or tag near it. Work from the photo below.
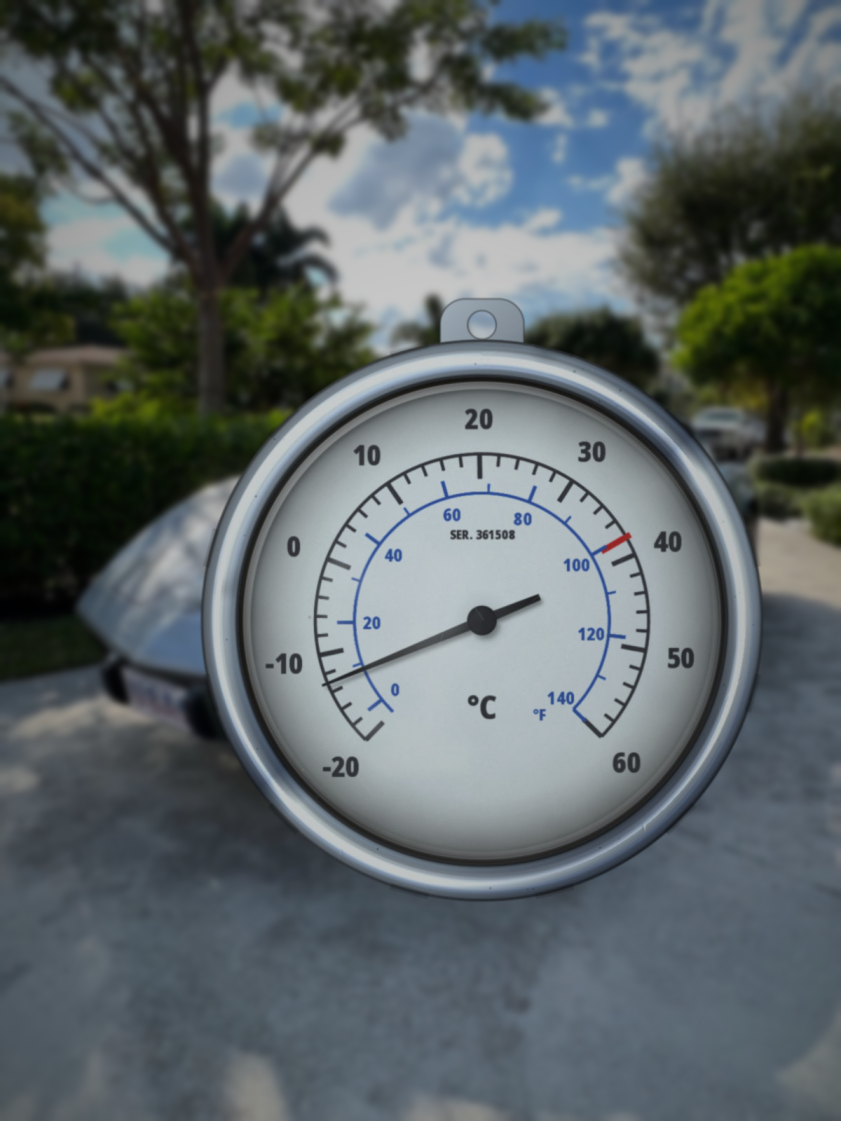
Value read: -13 °C
